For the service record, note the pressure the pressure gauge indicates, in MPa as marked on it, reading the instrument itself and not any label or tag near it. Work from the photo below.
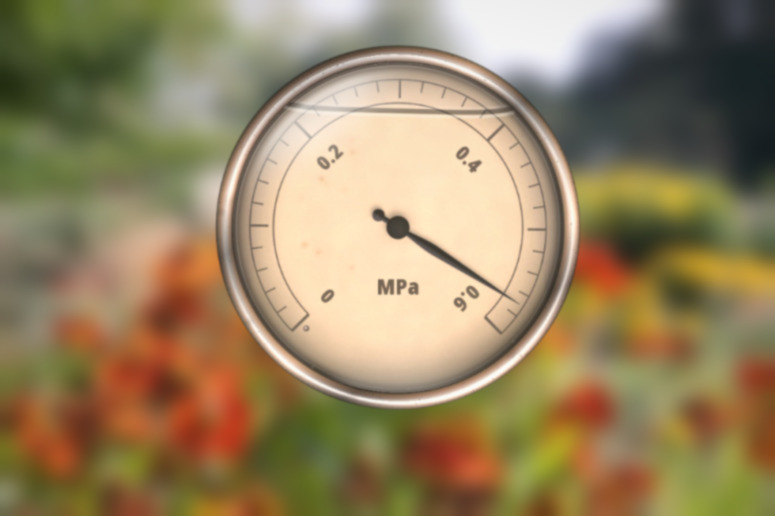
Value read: 0.57 MPa
